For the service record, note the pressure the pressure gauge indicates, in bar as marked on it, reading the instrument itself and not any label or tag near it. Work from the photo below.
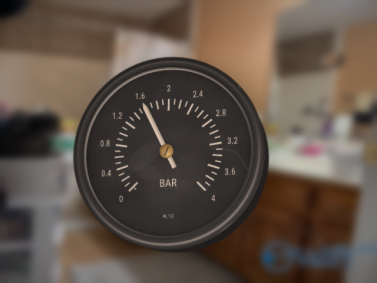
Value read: 1.6 bar
